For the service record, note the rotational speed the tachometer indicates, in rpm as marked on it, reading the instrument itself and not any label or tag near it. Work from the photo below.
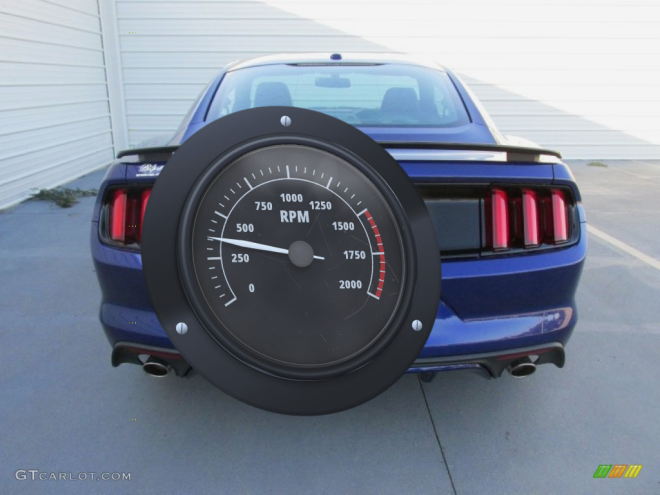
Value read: 350 rpm
